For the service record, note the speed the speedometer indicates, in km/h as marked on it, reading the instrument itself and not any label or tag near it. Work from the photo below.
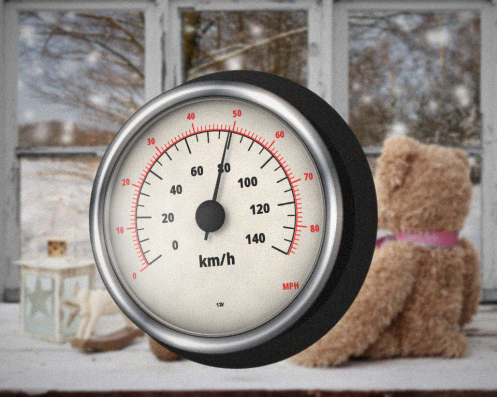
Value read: 80 km/h
